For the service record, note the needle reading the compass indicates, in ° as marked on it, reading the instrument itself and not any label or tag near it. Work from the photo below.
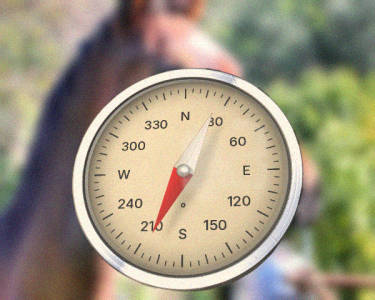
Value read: 205 °
